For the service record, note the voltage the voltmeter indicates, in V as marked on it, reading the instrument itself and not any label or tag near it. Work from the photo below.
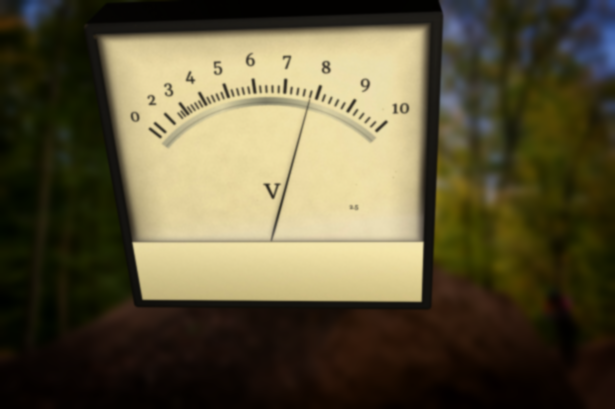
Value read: 7.8 V
